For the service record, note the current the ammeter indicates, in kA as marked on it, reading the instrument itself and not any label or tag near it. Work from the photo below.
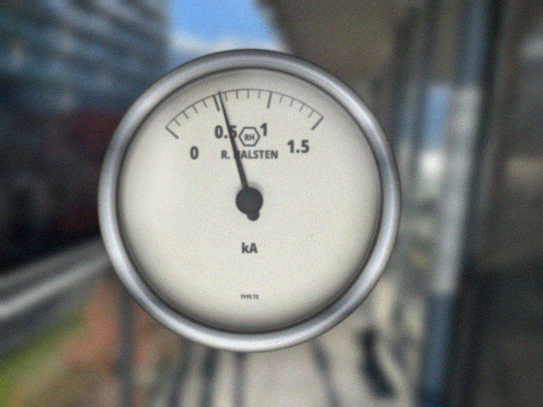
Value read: 0.55 kA
